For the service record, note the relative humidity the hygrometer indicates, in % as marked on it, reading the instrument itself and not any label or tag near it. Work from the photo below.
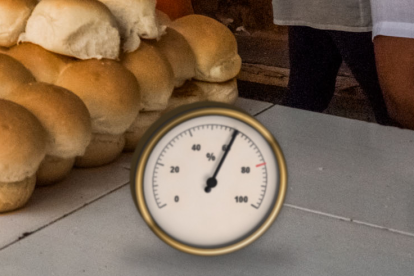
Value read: 60 %
